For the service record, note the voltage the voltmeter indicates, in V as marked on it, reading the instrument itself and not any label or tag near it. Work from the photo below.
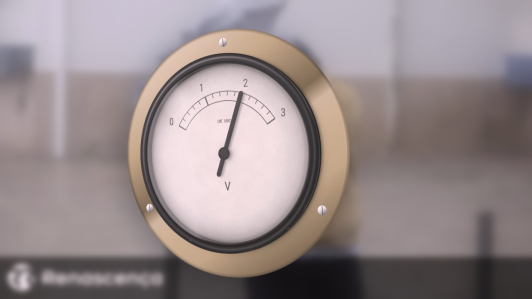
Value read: 2 V
